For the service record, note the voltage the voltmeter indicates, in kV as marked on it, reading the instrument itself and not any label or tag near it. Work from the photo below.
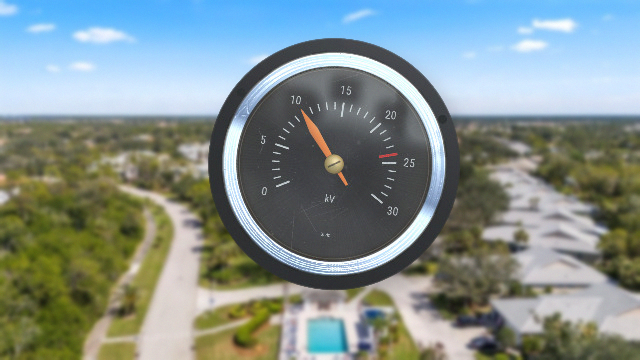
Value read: 10 kV
